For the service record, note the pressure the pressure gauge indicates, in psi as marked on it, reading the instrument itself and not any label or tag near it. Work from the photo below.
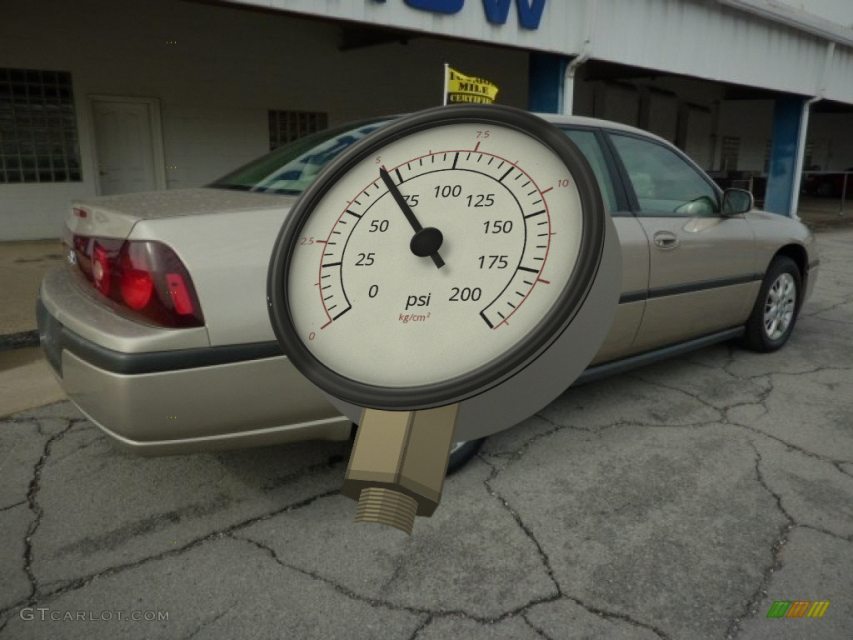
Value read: 70 psi
